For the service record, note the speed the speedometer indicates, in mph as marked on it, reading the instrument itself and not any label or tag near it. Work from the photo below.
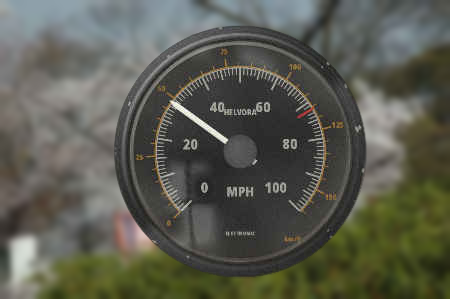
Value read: 30 mph
